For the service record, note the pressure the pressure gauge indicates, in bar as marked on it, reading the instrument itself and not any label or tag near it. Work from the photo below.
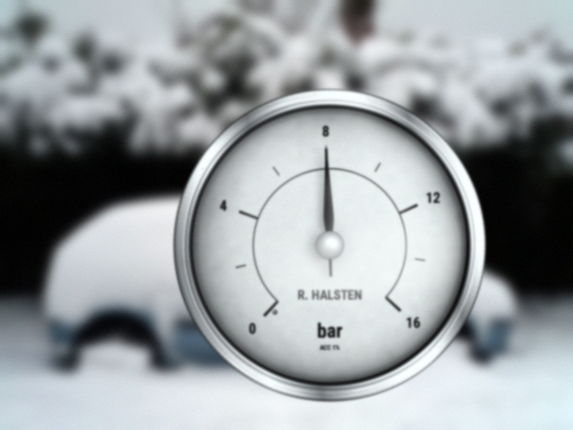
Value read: 8 bar
